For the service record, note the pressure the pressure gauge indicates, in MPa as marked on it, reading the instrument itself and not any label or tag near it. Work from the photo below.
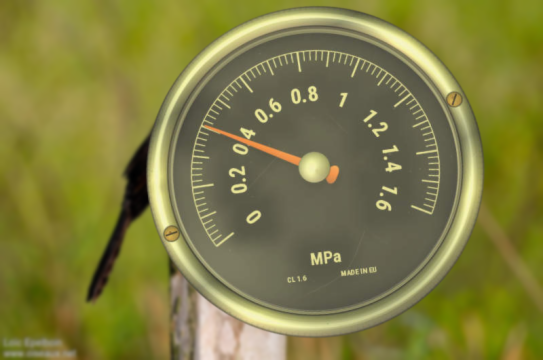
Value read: 0.4 MPa
